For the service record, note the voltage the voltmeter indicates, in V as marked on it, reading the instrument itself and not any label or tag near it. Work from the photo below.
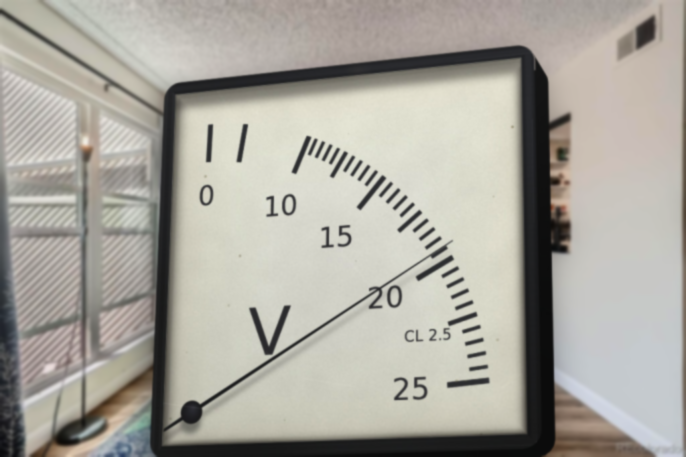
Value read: 19.5 V
